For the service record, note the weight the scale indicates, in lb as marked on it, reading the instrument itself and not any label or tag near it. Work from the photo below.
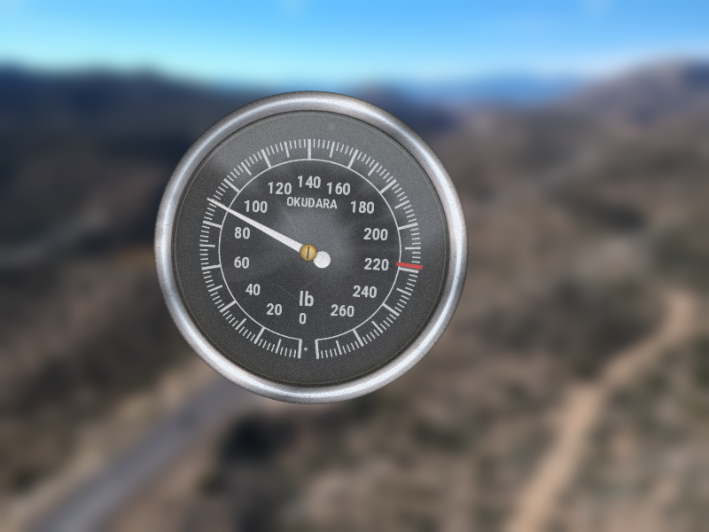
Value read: 90 lb
